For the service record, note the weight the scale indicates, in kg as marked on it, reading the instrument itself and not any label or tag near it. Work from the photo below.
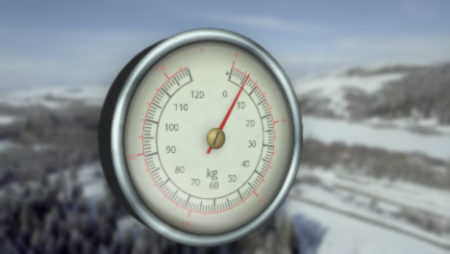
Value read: 5 kg
